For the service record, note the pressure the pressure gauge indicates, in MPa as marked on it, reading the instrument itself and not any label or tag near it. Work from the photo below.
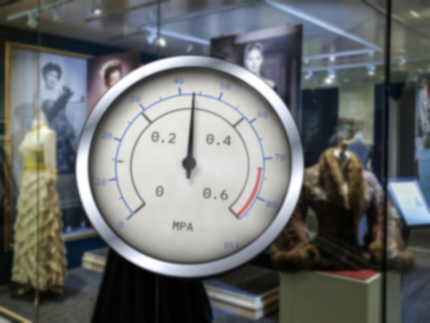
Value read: 0.3 MPa
